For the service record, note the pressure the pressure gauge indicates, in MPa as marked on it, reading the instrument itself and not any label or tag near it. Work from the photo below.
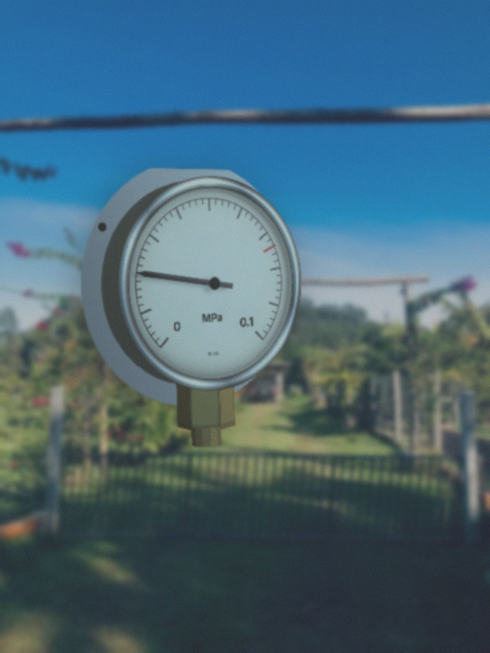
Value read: 0.02 MPa
